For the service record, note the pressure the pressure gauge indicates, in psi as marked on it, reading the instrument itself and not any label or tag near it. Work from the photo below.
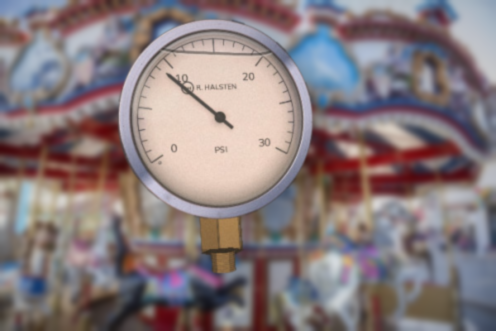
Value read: 9 psi
